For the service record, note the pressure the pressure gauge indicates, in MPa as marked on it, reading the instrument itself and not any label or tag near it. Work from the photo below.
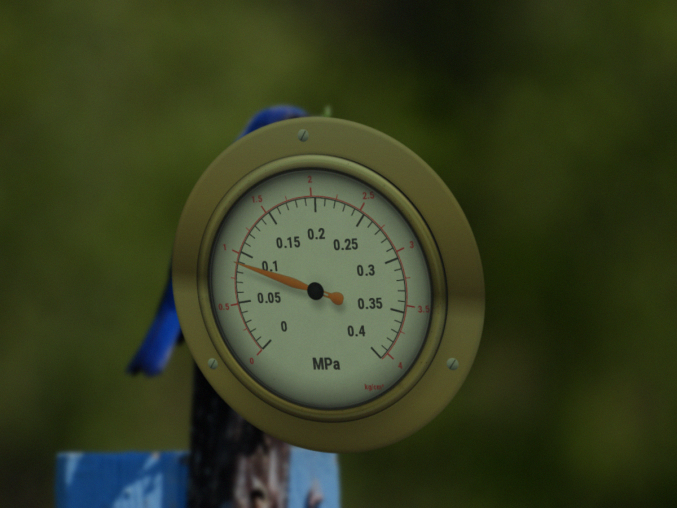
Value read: 0.09 MPa
